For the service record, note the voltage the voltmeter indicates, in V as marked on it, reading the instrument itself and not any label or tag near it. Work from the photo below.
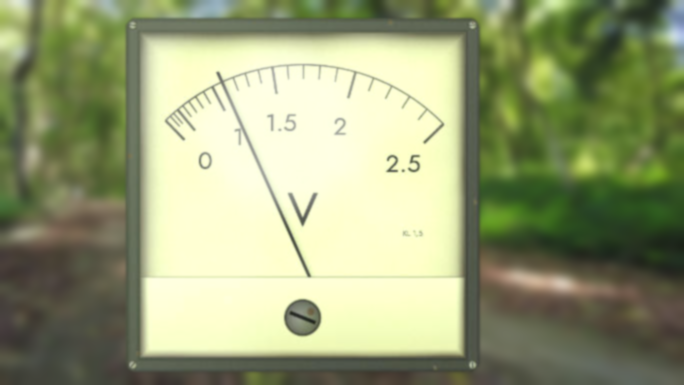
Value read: 1.1 V
